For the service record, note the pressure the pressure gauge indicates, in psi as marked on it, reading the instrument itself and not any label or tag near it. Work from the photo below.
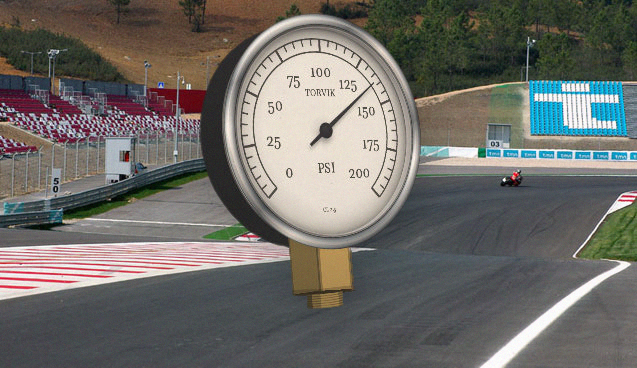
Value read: 137.5 psi
